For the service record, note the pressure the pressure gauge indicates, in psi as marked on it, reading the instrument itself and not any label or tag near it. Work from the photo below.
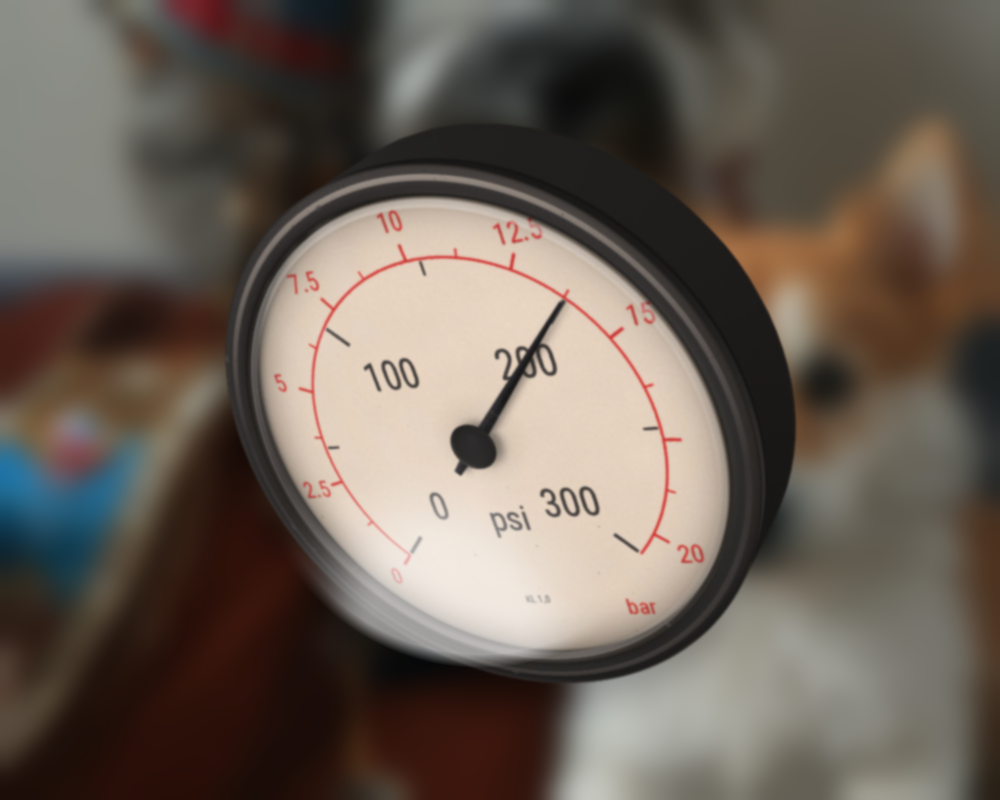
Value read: 200 psi
